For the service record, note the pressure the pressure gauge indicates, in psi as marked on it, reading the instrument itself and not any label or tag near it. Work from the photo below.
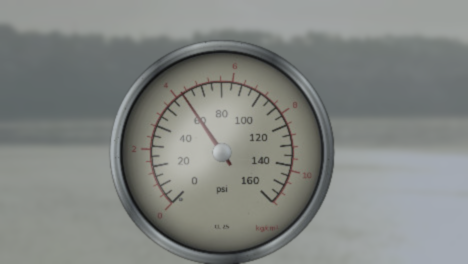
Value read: 60 psi
